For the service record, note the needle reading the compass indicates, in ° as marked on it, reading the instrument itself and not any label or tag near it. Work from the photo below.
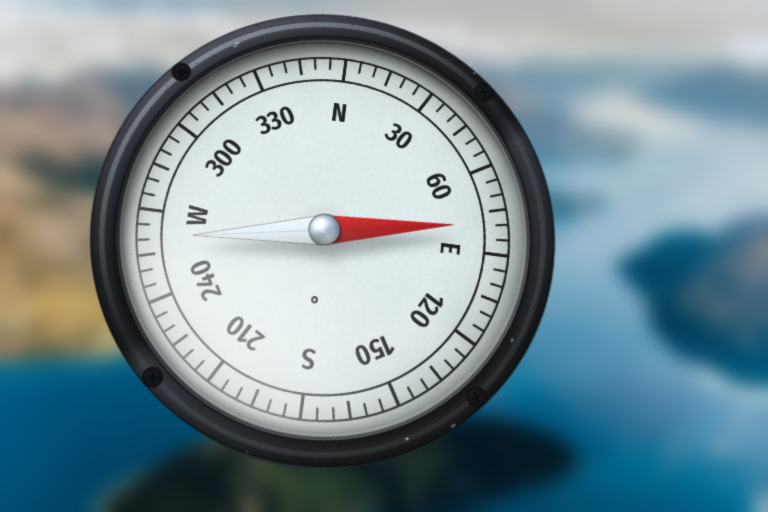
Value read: 80 °
